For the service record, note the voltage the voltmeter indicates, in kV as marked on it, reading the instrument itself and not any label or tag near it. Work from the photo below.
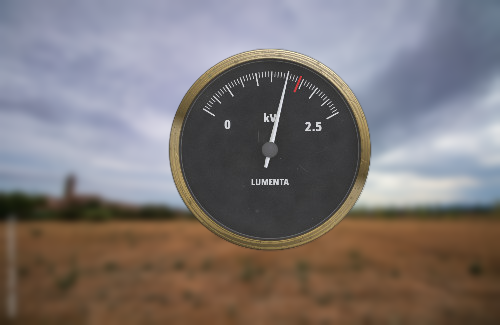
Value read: 1.5 kV
